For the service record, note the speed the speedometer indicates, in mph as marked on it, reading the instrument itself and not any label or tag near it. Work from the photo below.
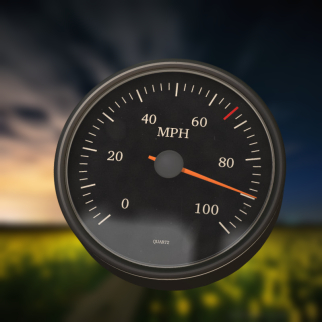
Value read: 90 mph
